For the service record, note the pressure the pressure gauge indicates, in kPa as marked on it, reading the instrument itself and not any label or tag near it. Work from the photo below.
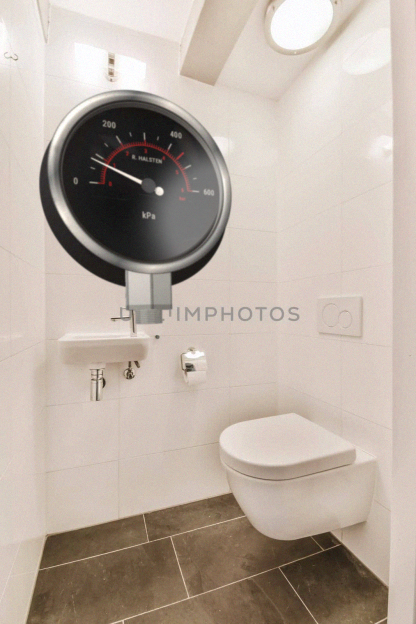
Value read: 75 kPa
